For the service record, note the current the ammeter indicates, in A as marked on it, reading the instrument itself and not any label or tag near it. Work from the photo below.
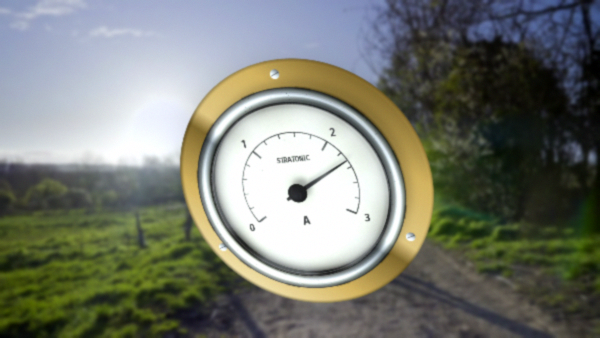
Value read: 2.3 A
